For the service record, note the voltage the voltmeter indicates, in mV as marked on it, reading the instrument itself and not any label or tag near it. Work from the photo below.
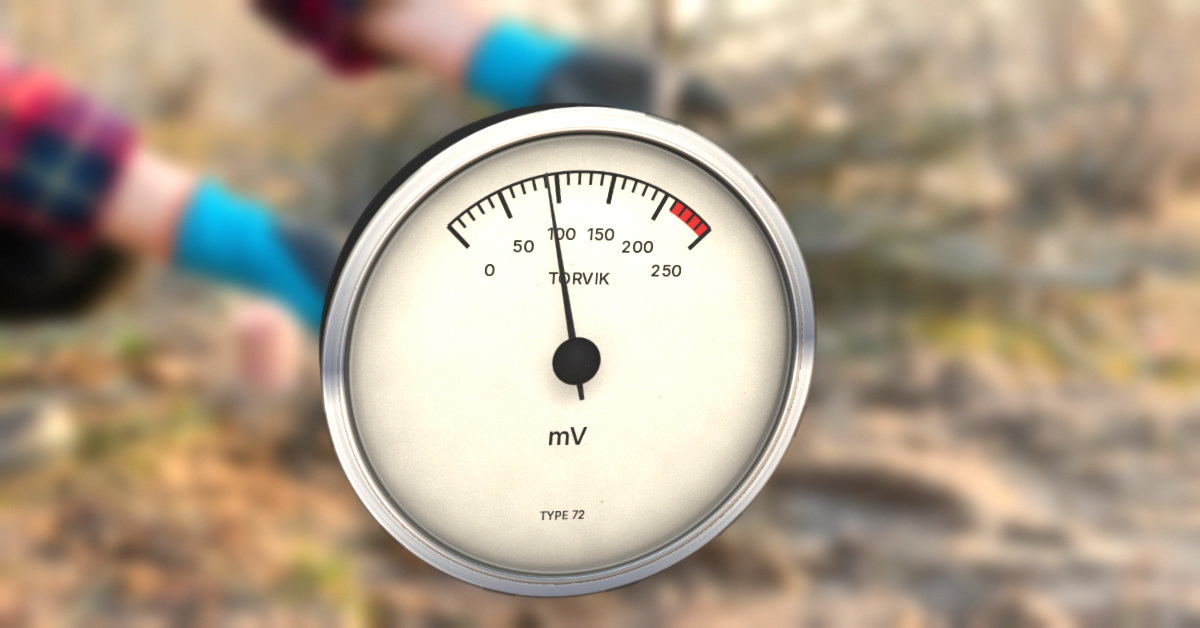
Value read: 90 mV
